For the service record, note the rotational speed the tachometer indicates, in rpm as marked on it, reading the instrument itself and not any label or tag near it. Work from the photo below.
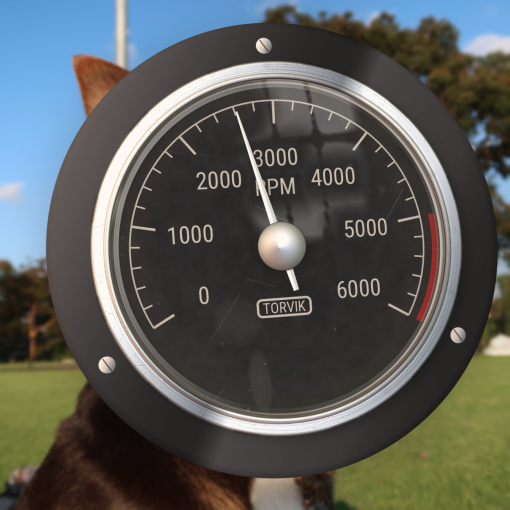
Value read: 2600 rpm
